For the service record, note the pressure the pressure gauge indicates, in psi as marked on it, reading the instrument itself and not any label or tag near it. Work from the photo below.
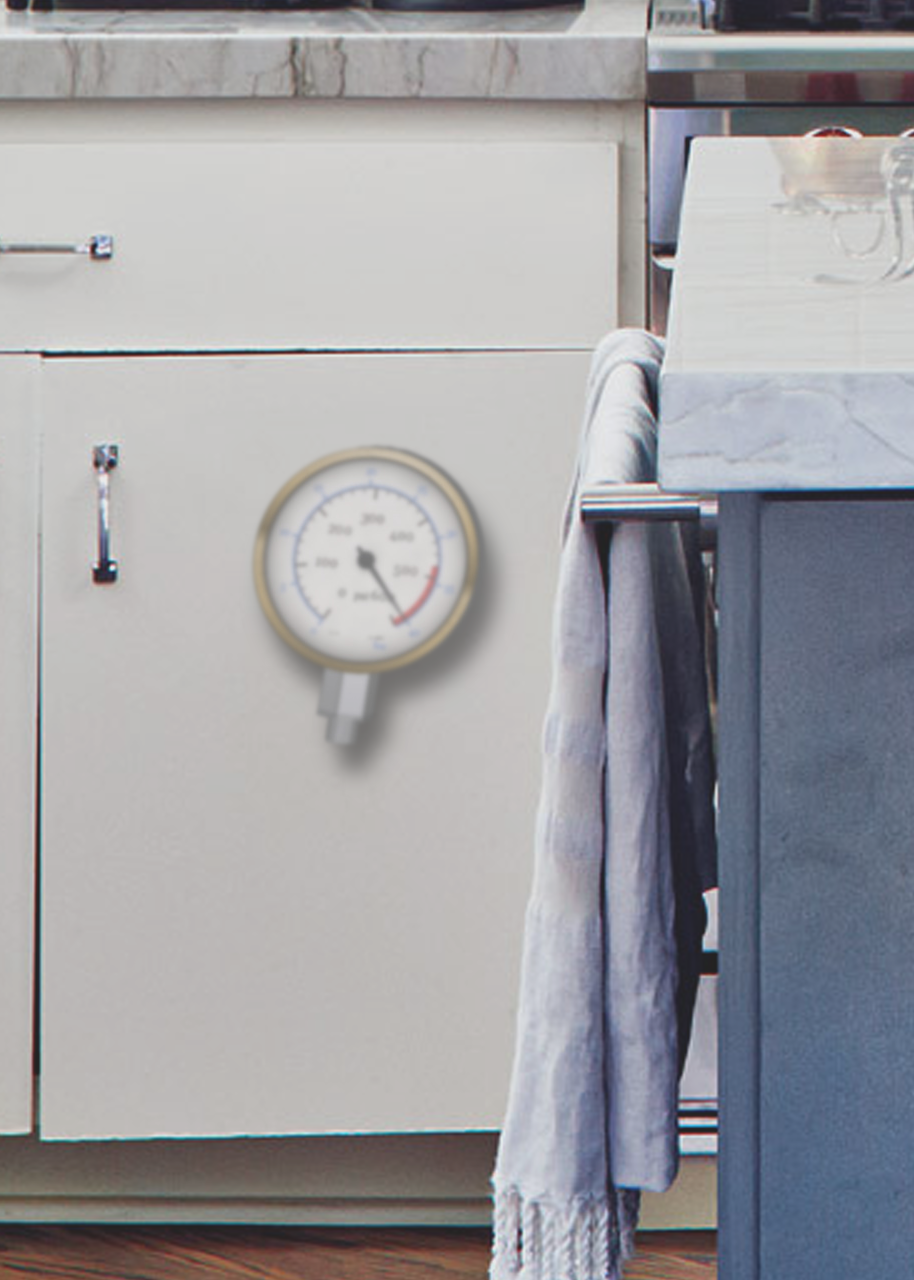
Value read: 580 psi
